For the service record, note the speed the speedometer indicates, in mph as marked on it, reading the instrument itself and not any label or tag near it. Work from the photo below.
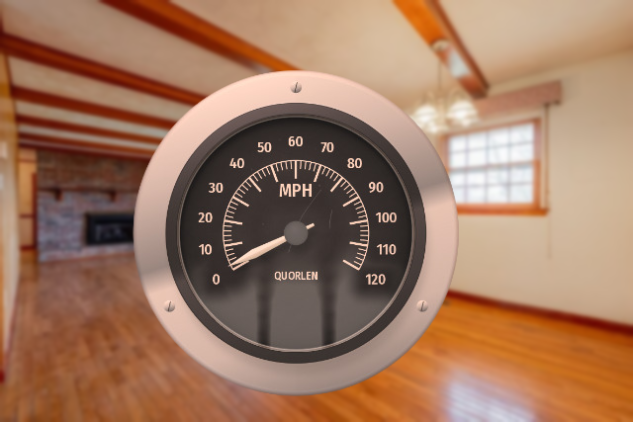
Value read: 2 mph
